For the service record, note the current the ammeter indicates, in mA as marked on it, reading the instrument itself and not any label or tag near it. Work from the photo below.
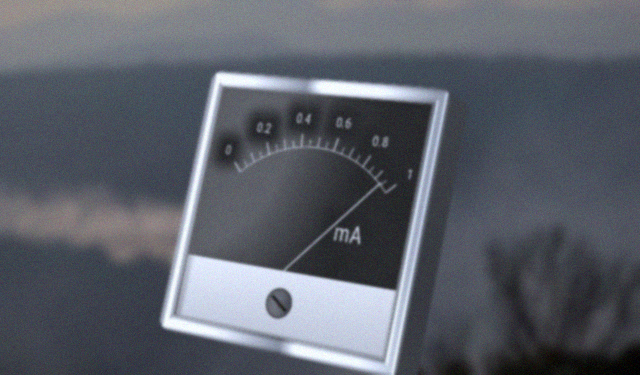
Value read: 0.95 mA
